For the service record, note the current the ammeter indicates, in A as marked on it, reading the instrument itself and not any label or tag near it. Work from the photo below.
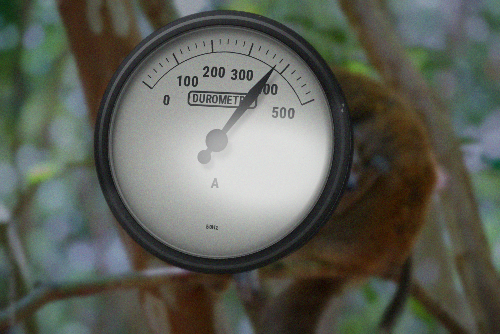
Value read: 380 A
